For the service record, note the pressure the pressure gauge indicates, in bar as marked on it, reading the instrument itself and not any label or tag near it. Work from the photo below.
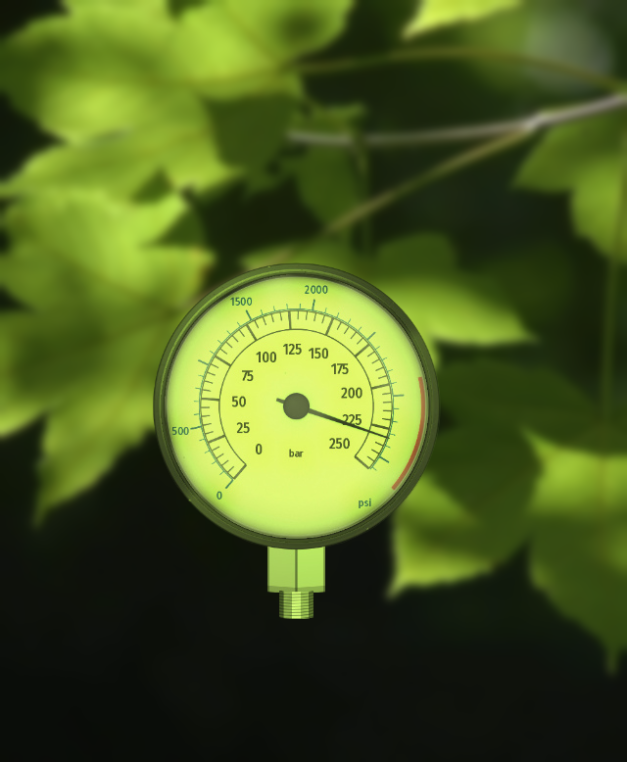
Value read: 230 bar
